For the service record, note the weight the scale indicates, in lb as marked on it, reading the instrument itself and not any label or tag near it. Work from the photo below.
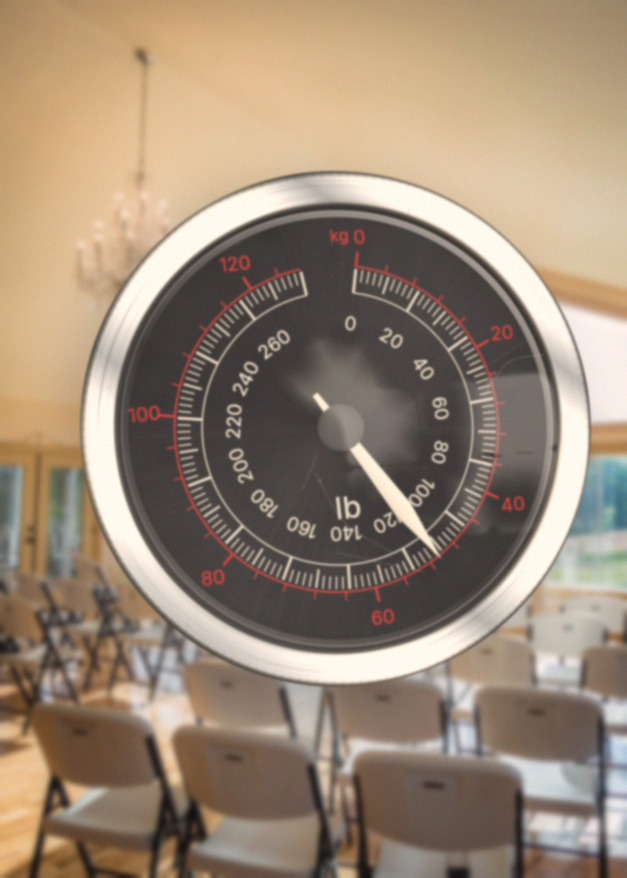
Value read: 112 lb
